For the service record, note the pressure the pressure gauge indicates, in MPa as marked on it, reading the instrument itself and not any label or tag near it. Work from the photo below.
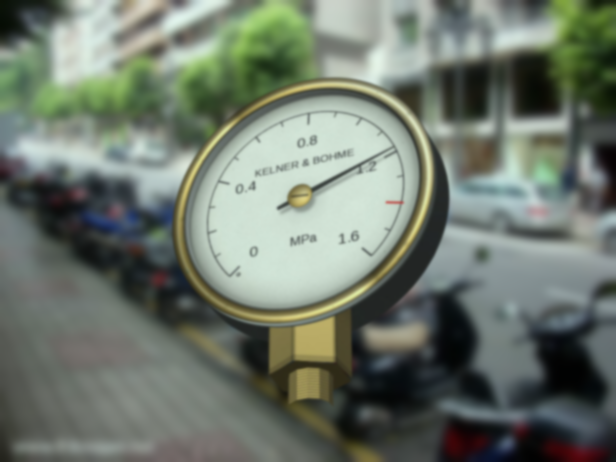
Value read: 1.2 MPa
